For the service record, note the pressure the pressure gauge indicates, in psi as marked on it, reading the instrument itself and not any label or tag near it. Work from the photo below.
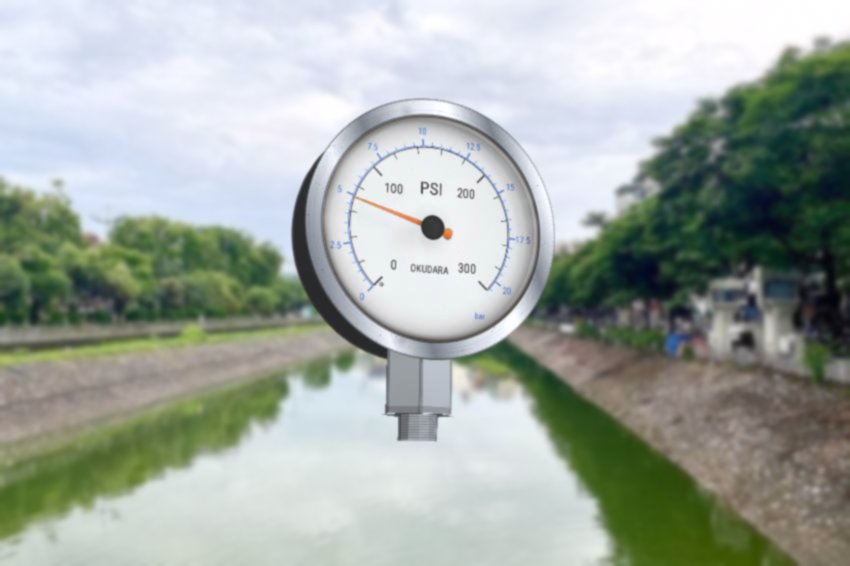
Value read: 70 psi
